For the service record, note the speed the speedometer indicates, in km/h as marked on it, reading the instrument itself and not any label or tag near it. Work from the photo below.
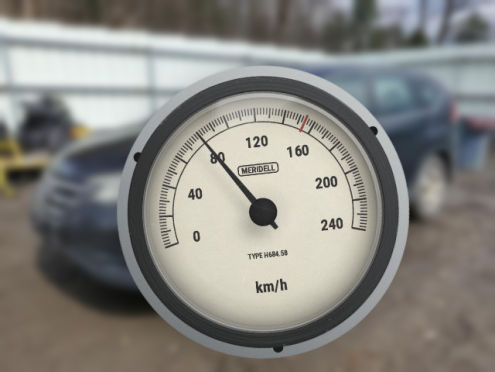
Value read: 80 km/h
